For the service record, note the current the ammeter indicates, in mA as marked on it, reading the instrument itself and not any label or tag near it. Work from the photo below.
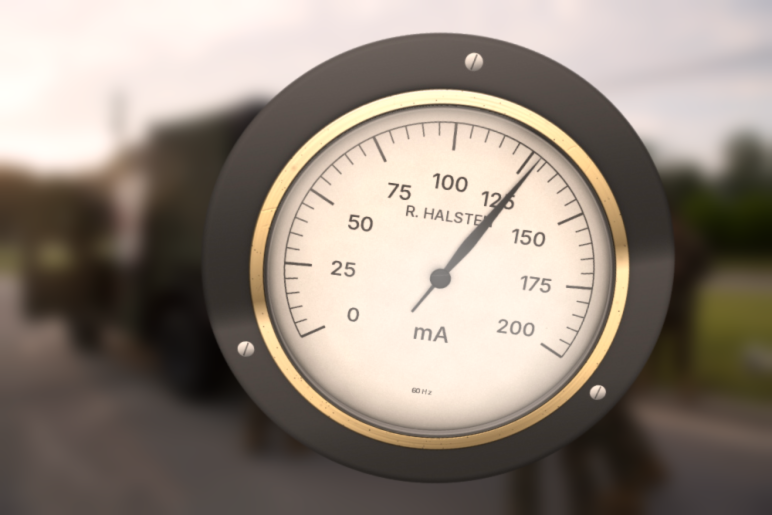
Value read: 127.5 mA
